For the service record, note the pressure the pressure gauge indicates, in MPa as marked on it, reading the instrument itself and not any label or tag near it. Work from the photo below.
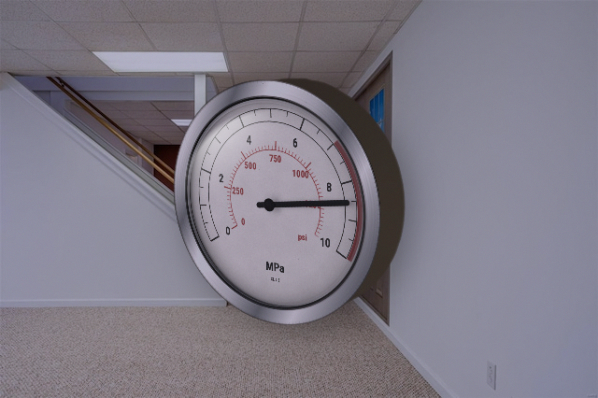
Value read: 8.5 MPa
